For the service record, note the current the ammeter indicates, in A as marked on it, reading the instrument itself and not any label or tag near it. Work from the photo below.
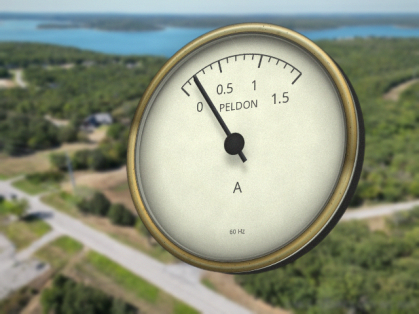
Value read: 0.2 A
